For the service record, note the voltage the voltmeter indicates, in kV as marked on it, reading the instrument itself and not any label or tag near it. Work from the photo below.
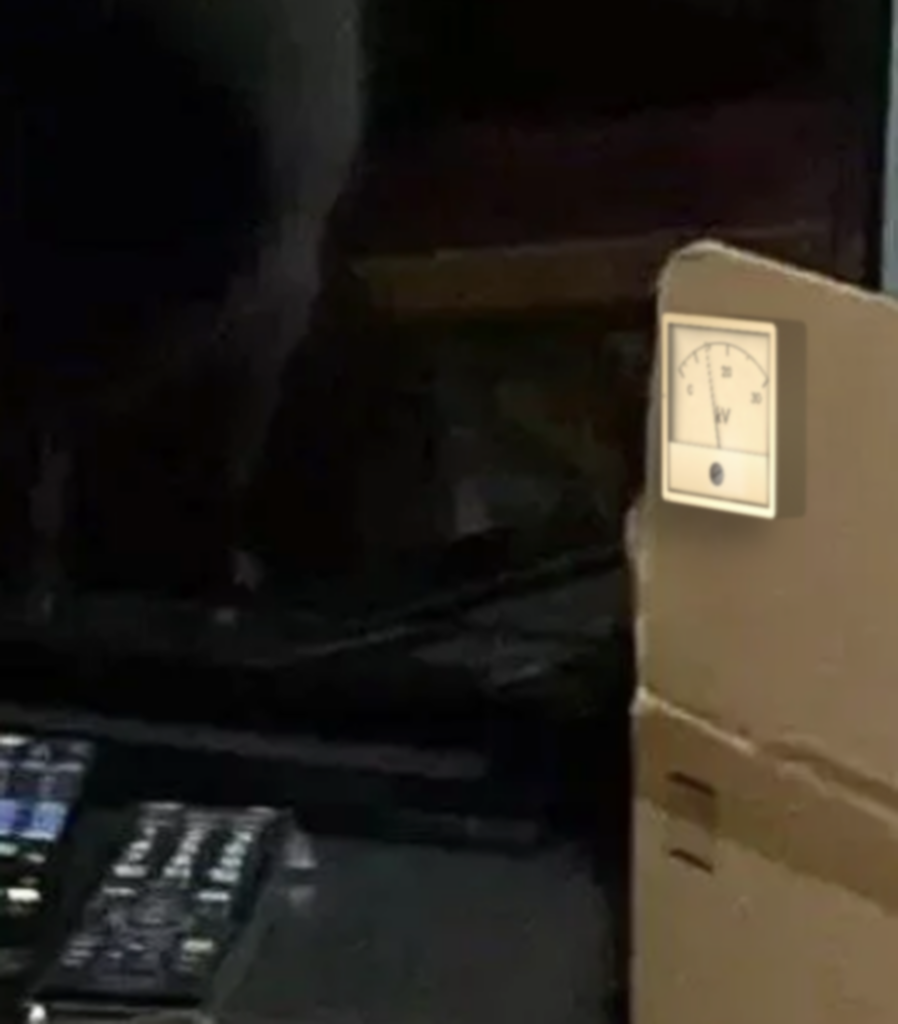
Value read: 15 kV
